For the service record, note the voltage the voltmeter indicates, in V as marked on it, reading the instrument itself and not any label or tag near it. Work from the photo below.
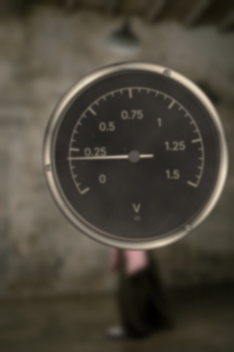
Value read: 0.2 V
